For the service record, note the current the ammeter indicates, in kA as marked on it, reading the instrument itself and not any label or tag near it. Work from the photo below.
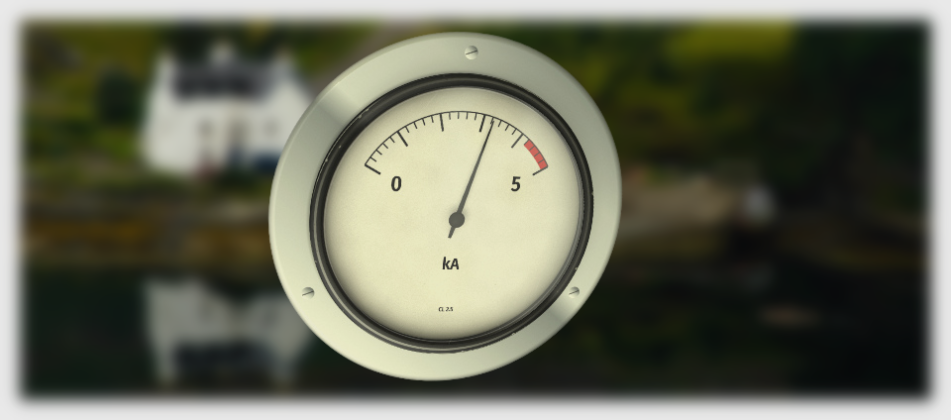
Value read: 3.2 kA
